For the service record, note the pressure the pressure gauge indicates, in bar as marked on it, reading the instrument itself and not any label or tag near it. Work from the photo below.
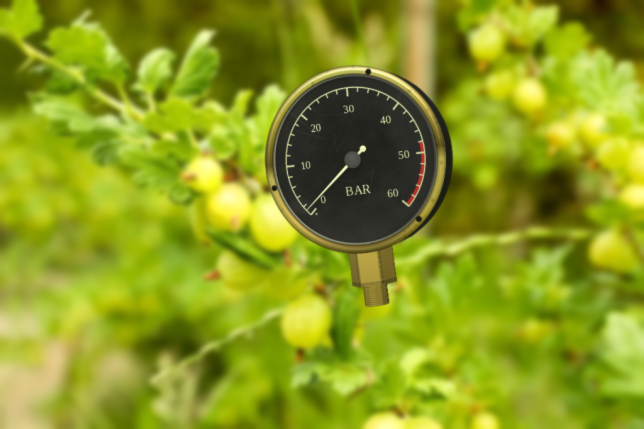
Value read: 1 bar
